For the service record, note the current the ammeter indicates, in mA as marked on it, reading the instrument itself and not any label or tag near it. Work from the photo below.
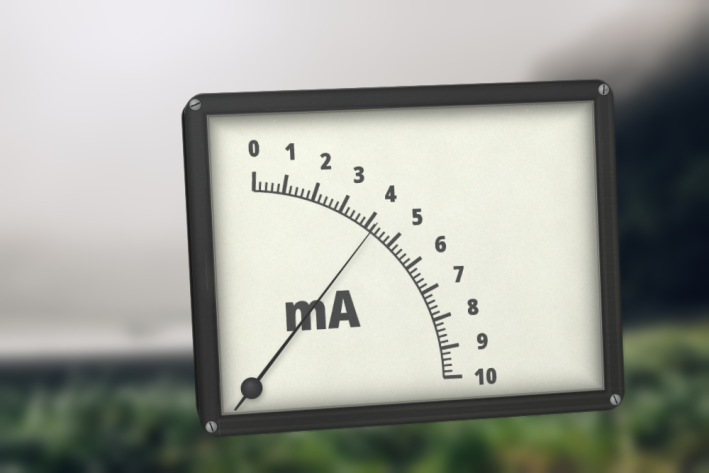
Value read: 4.2 mA
